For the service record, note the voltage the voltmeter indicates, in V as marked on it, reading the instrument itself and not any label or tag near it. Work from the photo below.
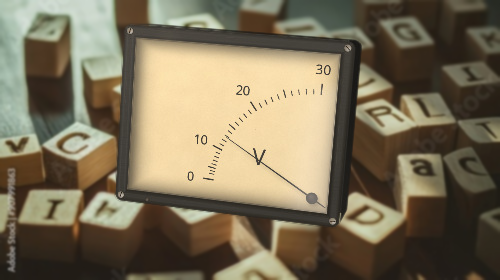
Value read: 13 V
